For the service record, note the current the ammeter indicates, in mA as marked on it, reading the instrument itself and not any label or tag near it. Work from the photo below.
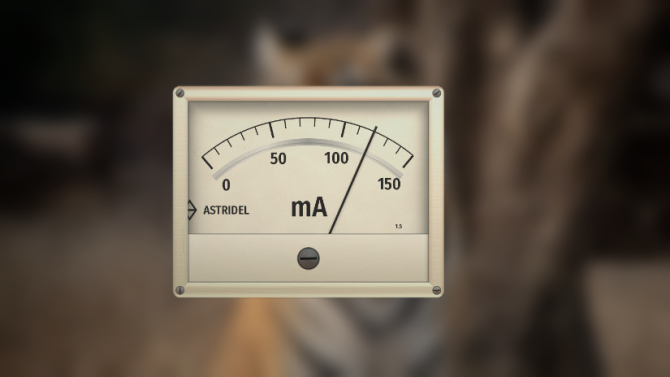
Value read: 120 mA
